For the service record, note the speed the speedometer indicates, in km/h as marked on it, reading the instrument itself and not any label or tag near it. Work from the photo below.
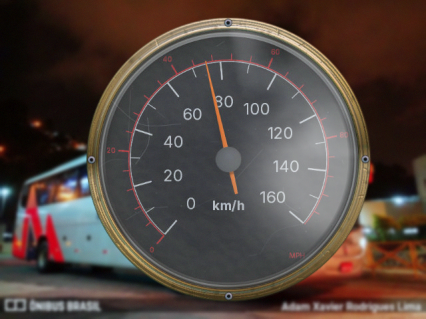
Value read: 75 km/h
